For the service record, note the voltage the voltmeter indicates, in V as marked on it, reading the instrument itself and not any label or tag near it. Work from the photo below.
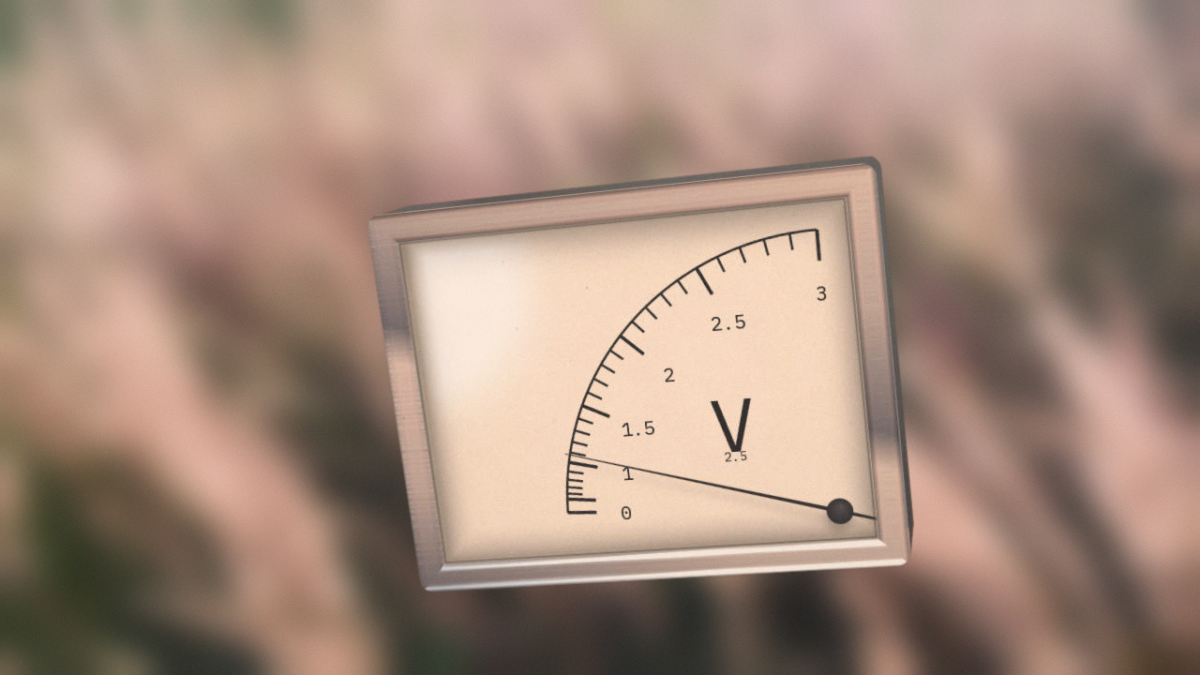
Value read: 1.1 V
